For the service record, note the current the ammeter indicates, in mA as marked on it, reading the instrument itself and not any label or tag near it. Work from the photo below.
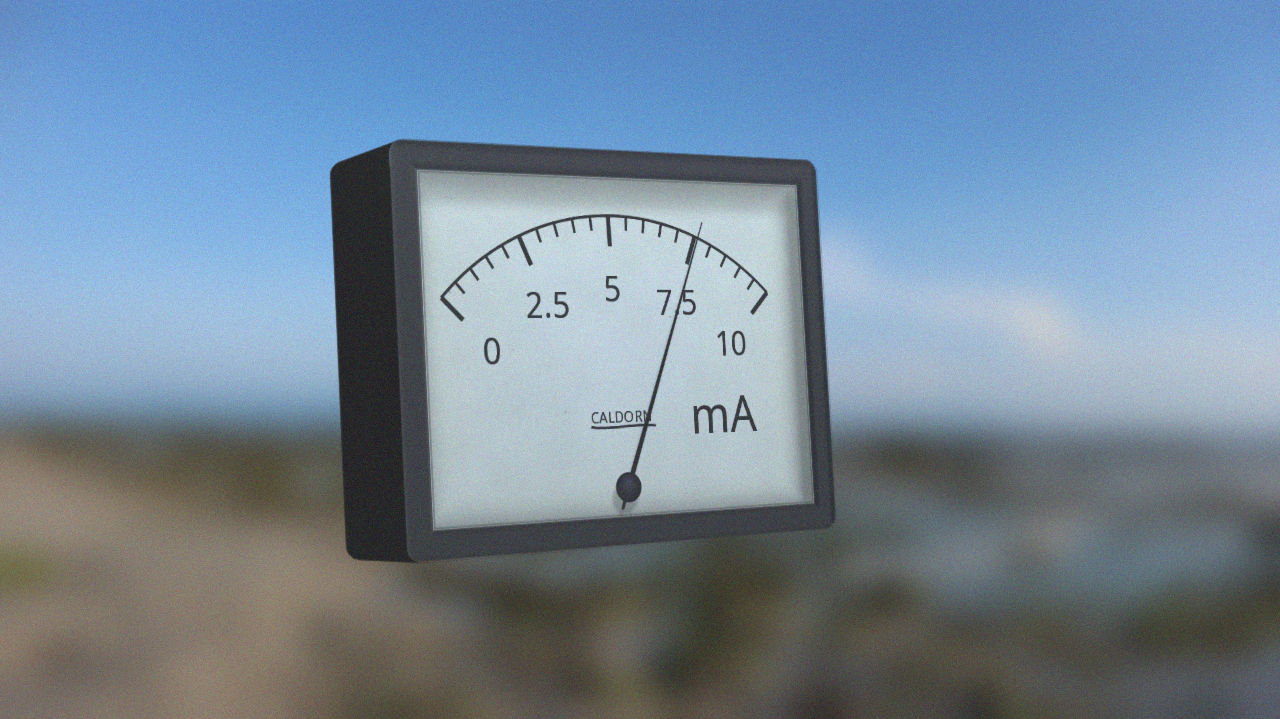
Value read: 7.5 mA
